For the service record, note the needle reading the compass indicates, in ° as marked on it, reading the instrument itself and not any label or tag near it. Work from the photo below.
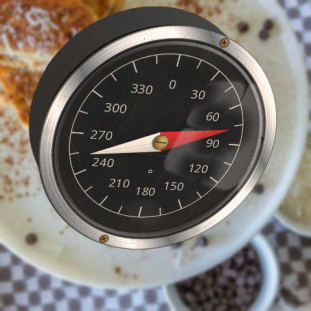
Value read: 75 °
